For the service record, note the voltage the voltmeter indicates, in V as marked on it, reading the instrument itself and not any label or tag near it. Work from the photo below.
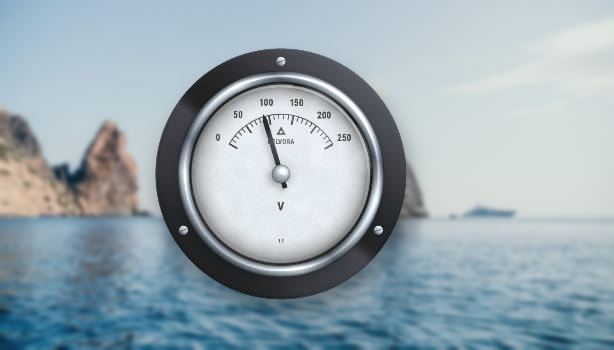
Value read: 90 V
